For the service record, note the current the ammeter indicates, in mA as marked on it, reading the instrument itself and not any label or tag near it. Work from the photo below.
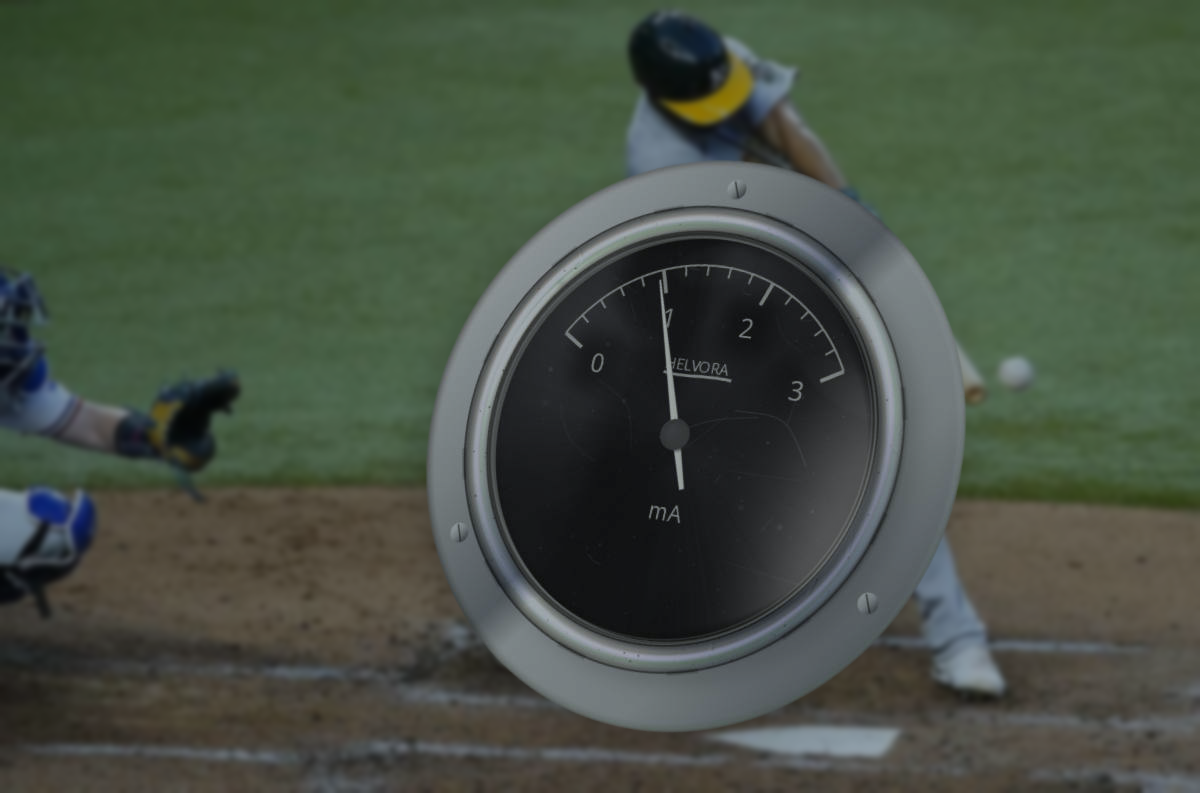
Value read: 1 mA
